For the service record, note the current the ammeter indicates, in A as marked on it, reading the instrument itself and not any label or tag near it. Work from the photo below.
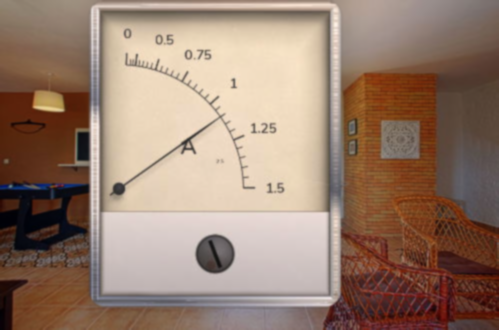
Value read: 1.1 A
